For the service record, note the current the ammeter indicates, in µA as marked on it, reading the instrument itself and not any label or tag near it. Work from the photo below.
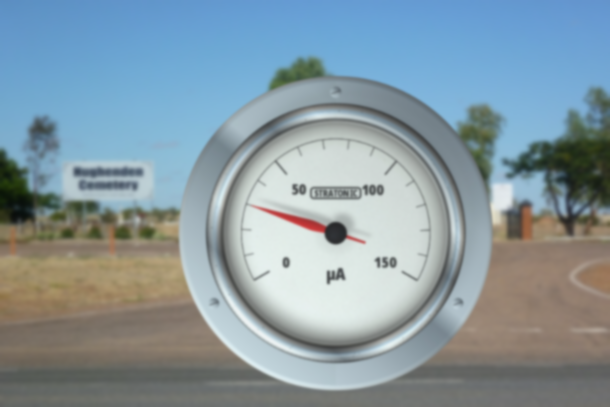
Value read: 30 µA
